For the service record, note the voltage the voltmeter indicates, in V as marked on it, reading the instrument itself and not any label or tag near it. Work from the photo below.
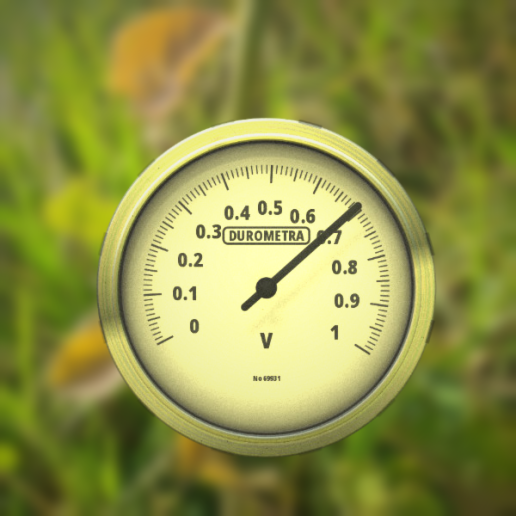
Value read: 0.69 V
